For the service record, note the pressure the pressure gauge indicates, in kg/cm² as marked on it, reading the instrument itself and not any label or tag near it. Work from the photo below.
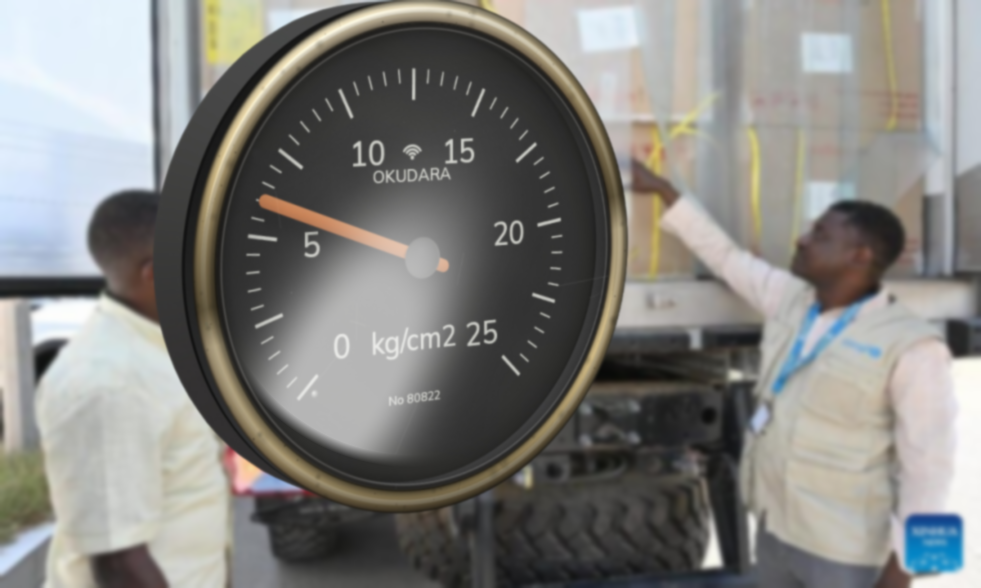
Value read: 6 kg/cm²
